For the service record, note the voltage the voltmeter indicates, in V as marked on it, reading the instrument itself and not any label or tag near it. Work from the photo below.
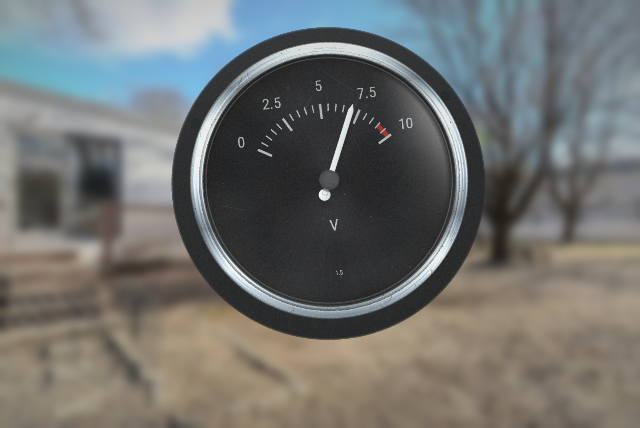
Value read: 7 V
